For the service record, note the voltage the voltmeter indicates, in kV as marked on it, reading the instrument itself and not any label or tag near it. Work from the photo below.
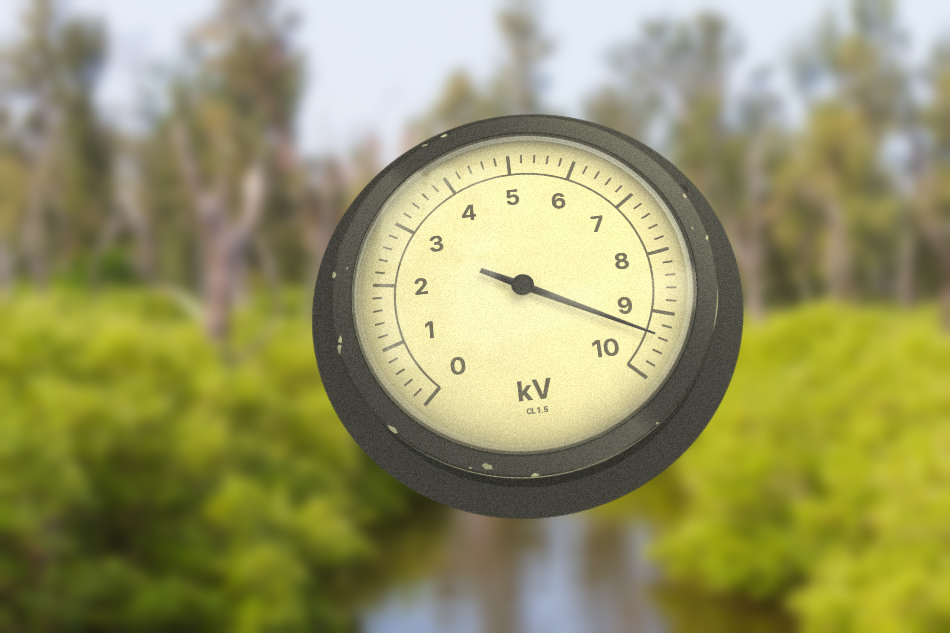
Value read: 9.4 kV
